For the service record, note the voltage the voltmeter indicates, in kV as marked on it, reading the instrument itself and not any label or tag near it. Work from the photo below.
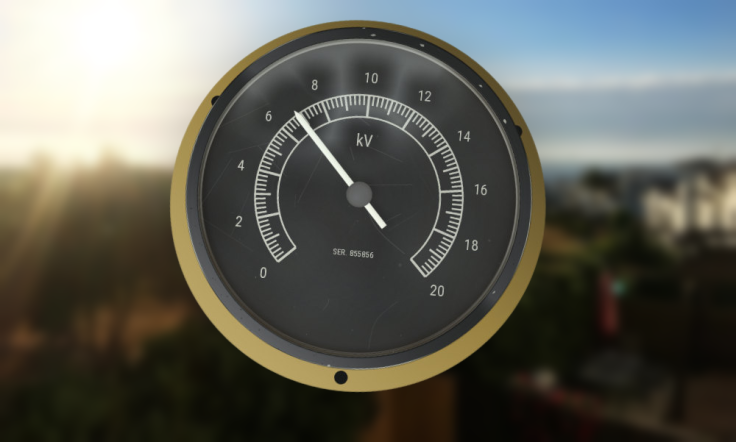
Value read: 6.8 kV
